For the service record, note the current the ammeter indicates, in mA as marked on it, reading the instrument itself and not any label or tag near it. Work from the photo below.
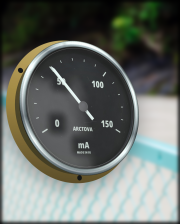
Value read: 50 mA
